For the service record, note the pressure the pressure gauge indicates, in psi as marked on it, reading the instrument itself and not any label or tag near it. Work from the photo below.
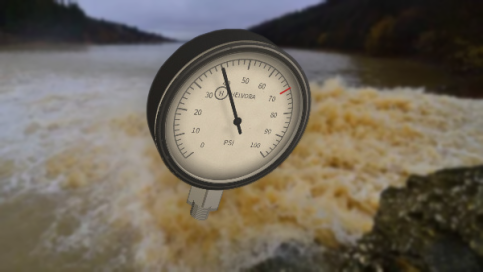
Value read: 40 psi
